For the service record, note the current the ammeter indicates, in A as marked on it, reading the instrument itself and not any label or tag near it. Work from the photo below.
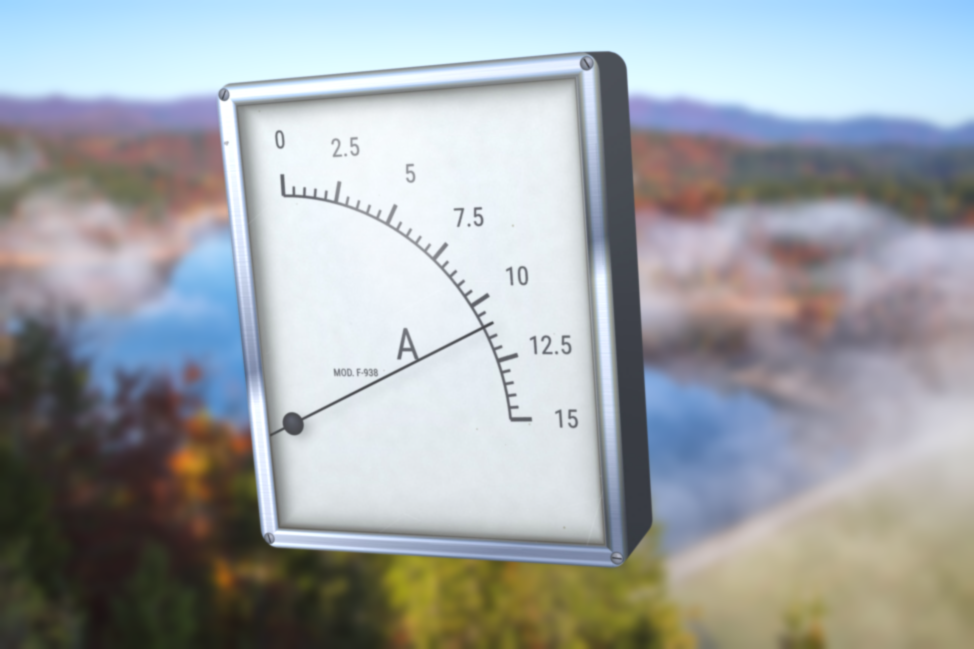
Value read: 11 A
